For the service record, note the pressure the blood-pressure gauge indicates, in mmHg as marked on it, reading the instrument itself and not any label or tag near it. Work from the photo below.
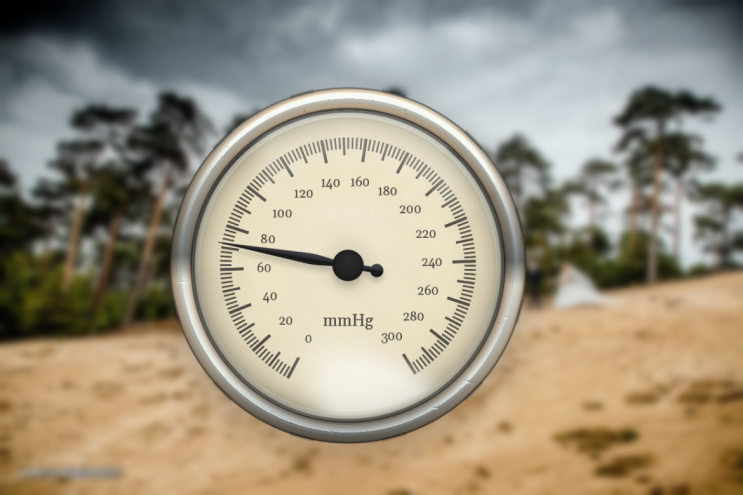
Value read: 72 mmHg
